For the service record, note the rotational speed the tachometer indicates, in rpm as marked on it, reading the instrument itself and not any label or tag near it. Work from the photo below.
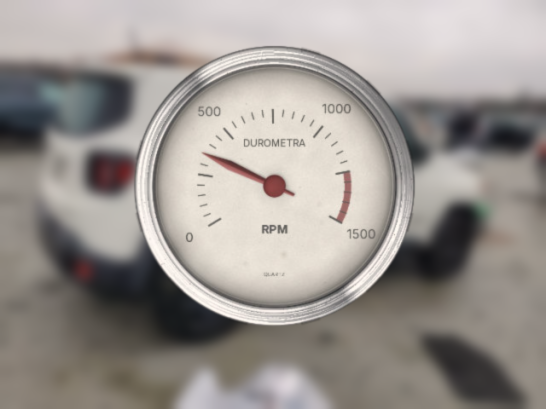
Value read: 350 rpm
